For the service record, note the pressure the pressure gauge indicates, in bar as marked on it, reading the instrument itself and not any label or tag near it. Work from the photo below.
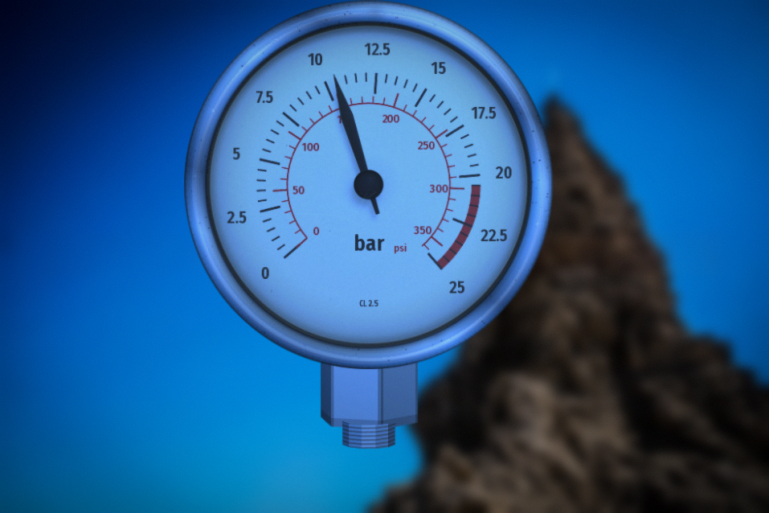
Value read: 10.5 bar
